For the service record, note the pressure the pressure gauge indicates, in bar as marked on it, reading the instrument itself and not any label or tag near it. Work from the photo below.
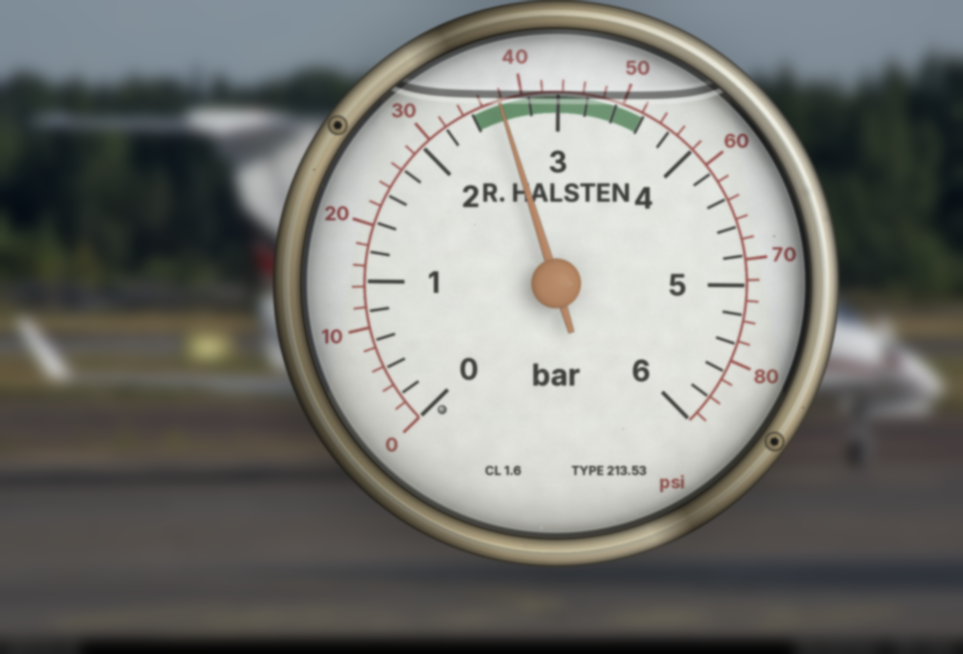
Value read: 2.6 bar
